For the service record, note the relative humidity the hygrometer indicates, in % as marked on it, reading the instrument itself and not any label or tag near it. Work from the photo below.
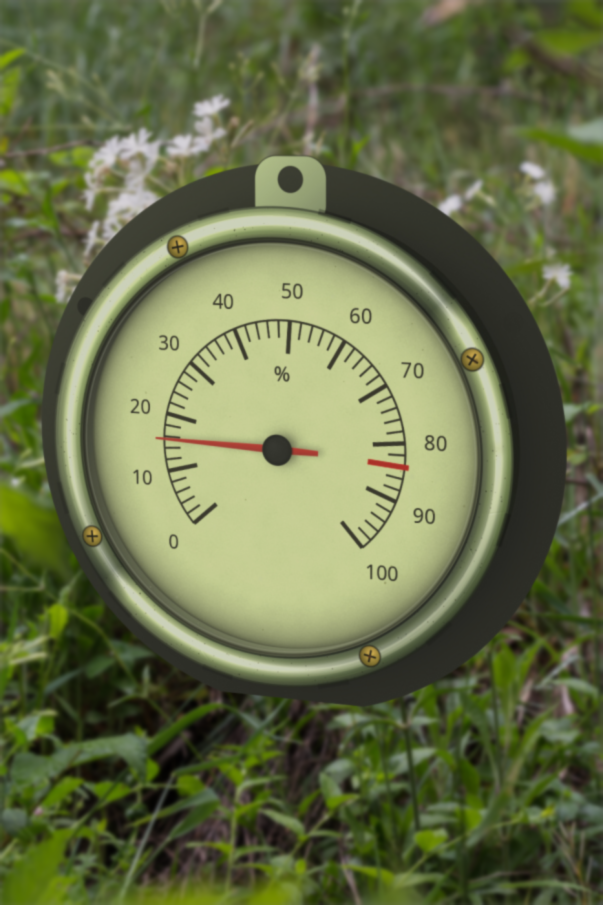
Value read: 16 %
